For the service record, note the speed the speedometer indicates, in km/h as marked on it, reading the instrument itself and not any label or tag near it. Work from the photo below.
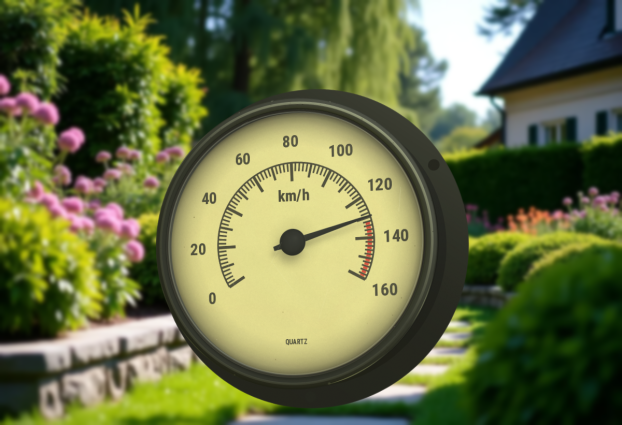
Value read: 130 km/h
